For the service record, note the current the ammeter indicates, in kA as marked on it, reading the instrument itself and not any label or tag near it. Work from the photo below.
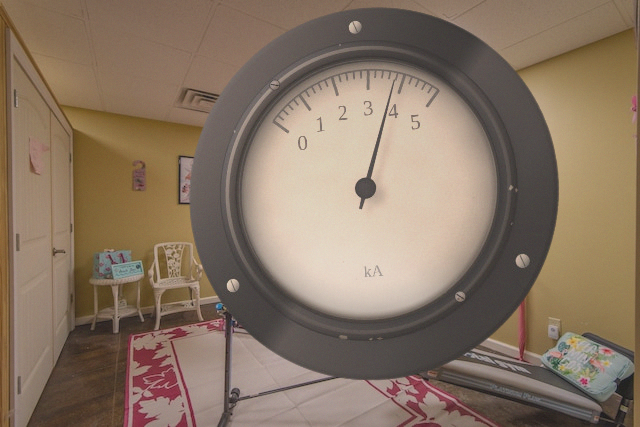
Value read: 3.8 kA
